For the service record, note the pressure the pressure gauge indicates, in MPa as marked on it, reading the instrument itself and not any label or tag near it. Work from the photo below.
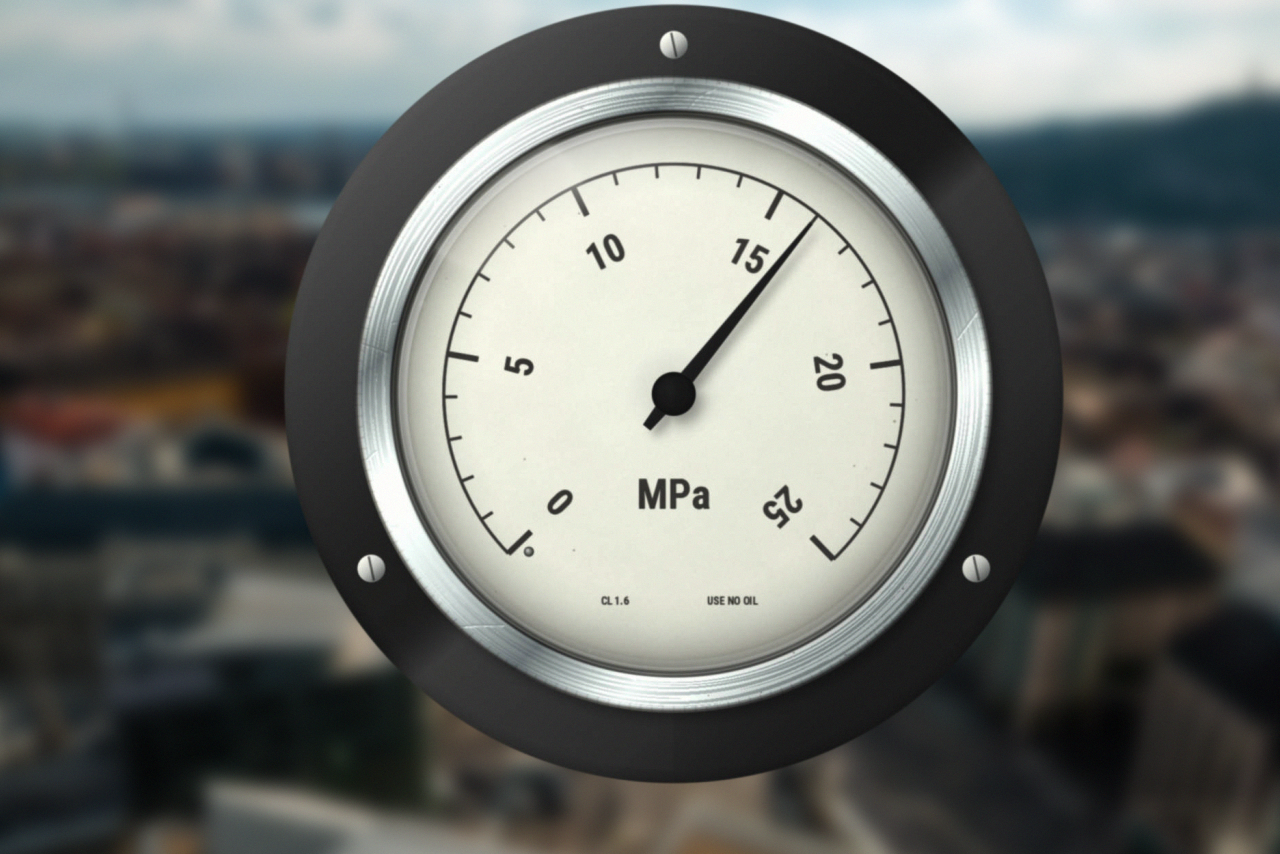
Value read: 16 MPa
